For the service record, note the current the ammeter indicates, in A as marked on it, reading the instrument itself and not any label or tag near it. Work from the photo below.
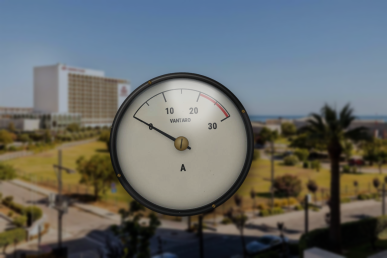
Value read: 0 A
